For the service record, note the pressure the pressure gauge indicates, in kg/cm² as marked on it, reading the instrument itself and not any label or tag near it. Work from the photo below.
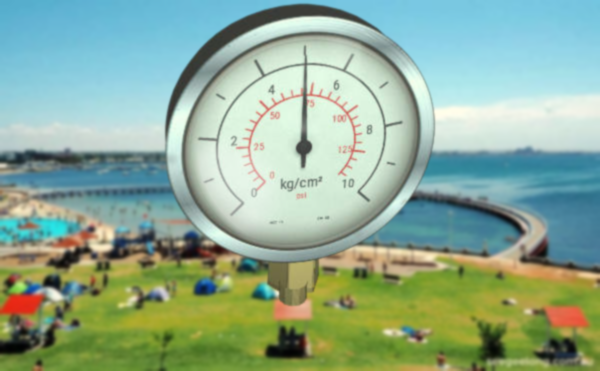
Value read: 5 kg/cm²
